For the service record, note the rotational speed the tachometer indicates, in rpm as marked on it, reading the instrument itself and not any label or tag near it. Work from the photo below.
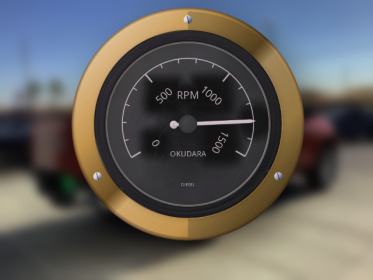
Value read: 1300 rpm
